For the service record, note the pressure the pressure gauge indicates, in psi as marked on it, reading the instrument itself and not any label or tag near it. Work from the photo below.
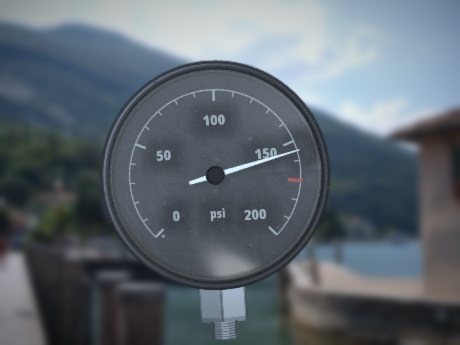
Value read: 155 psi
